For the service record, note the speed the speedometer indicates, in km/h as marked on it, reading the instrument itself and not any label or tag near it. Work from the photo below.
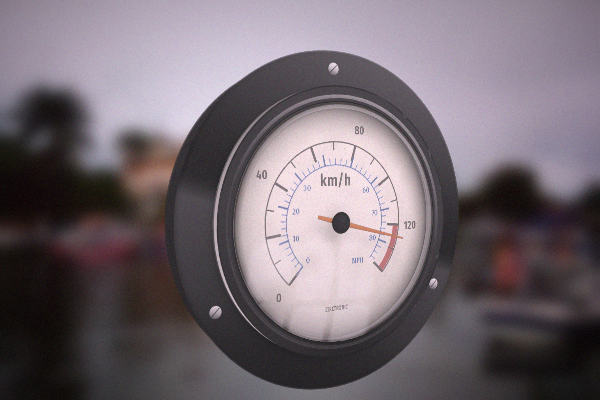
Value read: 125 km/h
